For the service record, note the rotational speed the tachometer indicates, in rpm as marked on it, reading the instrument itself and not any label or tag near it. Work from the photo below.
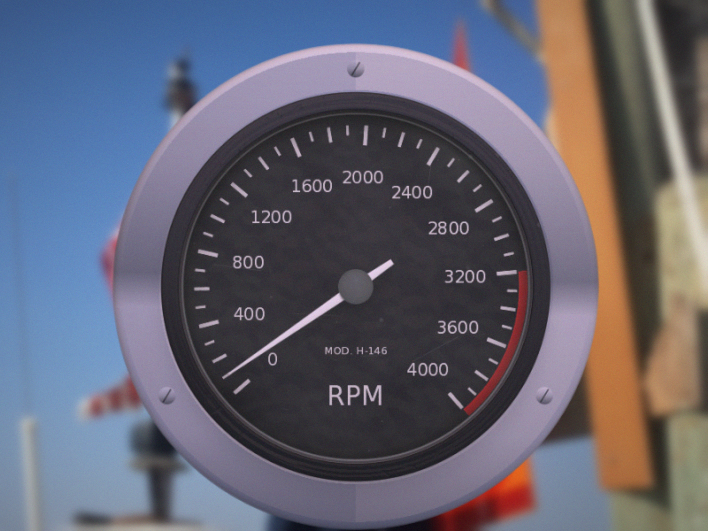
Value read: 100 rpm
